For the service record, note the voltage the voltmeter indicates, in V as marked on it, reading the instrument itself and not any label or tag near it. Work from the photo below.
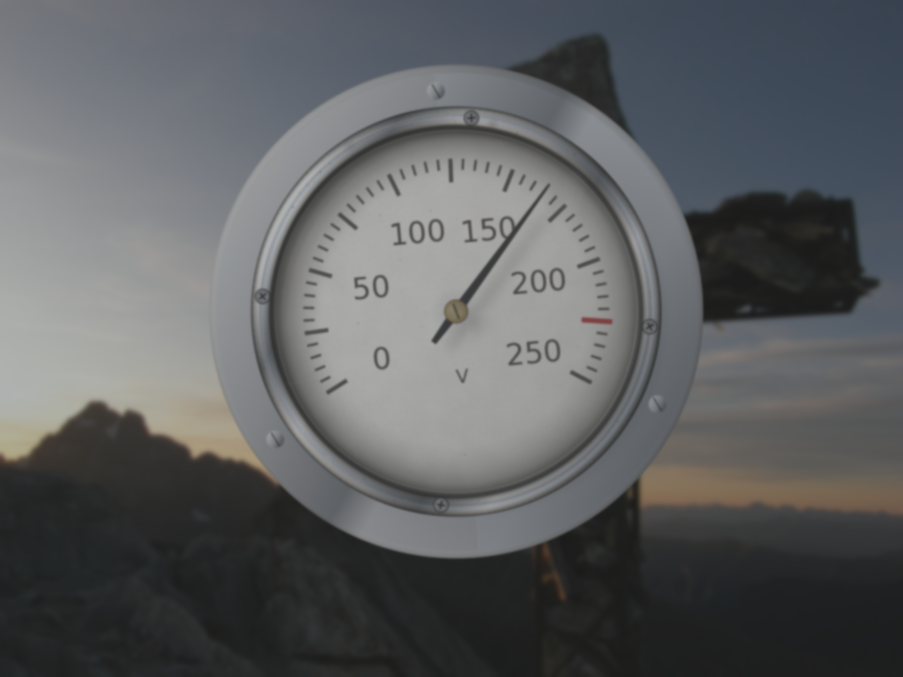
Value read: 165 V
